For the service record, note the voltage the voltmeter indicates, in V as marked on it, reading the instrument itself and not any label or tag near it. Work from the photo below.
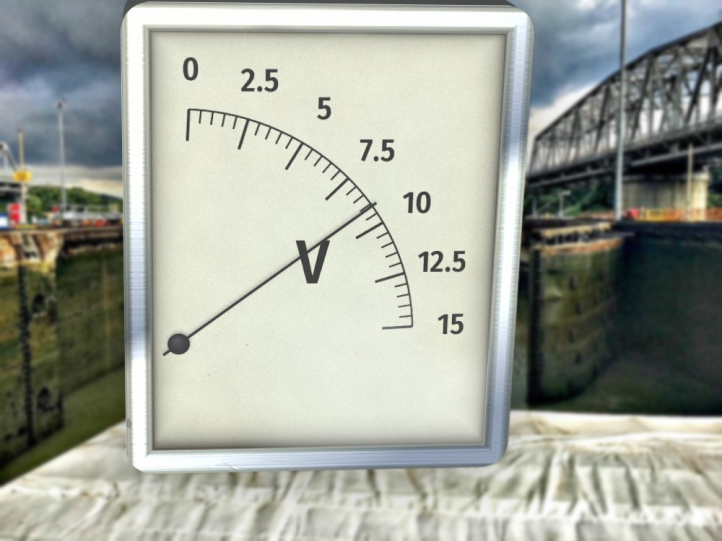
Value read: 9 V
